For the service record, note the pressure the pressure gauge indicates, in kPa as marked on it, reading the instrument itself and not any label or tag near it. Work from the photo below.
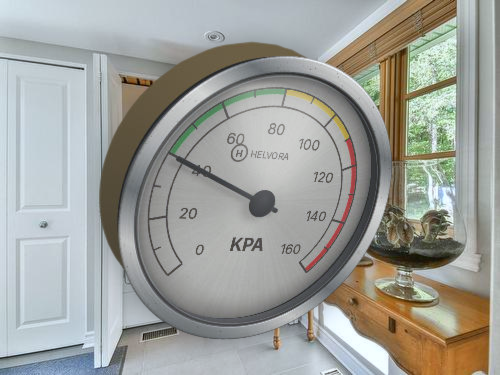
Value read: 40 kPa
